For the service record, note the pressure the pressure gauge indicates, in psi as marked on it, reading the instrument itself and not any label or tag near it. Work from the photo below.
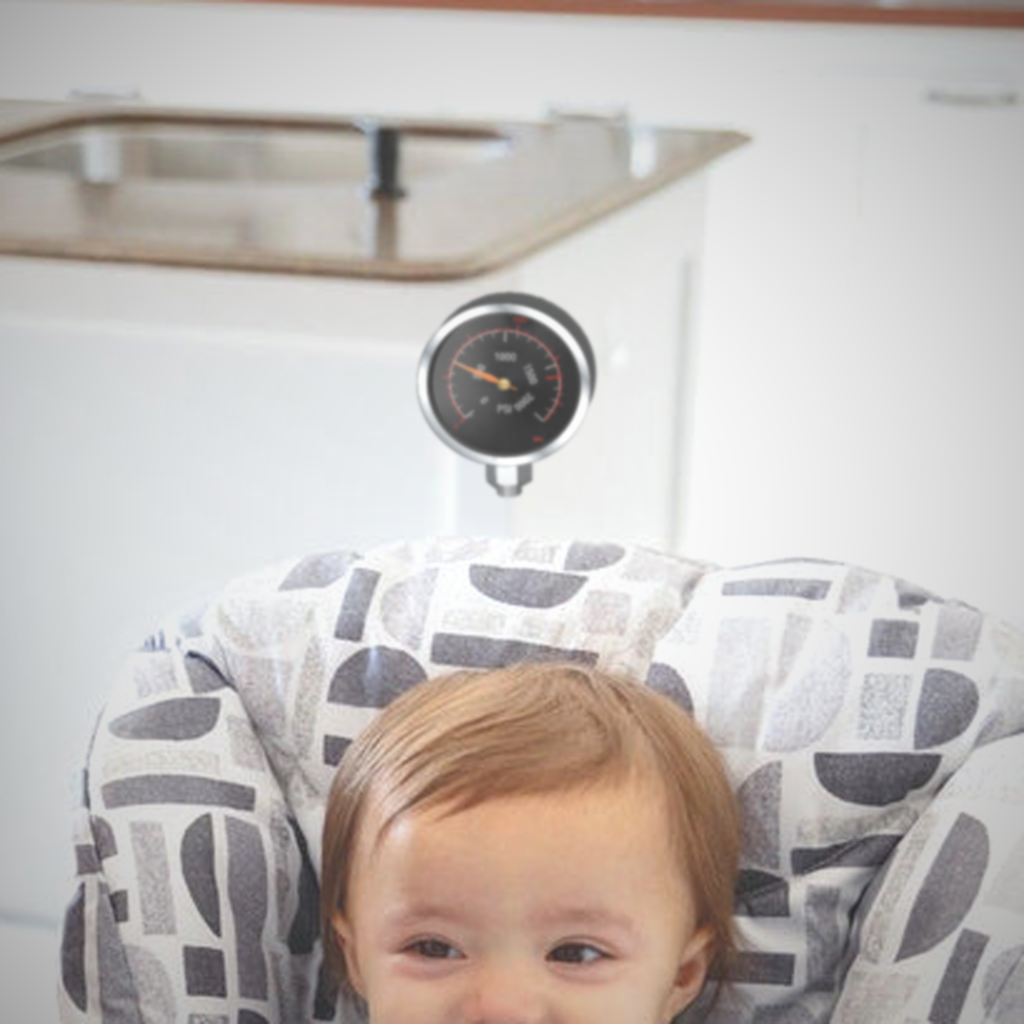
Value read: 500 psi
